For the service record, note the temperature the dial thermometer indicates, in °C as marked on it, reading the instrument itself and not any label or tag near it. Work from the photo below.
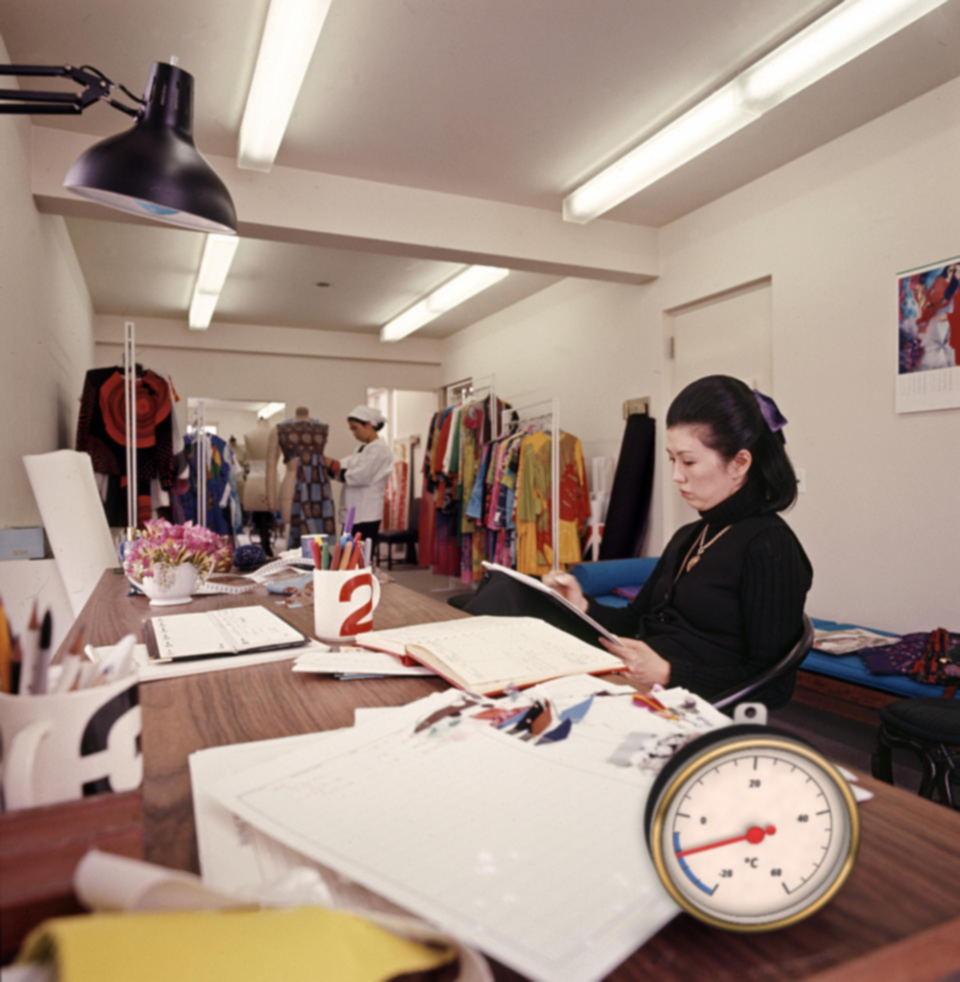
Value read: -8 °C
